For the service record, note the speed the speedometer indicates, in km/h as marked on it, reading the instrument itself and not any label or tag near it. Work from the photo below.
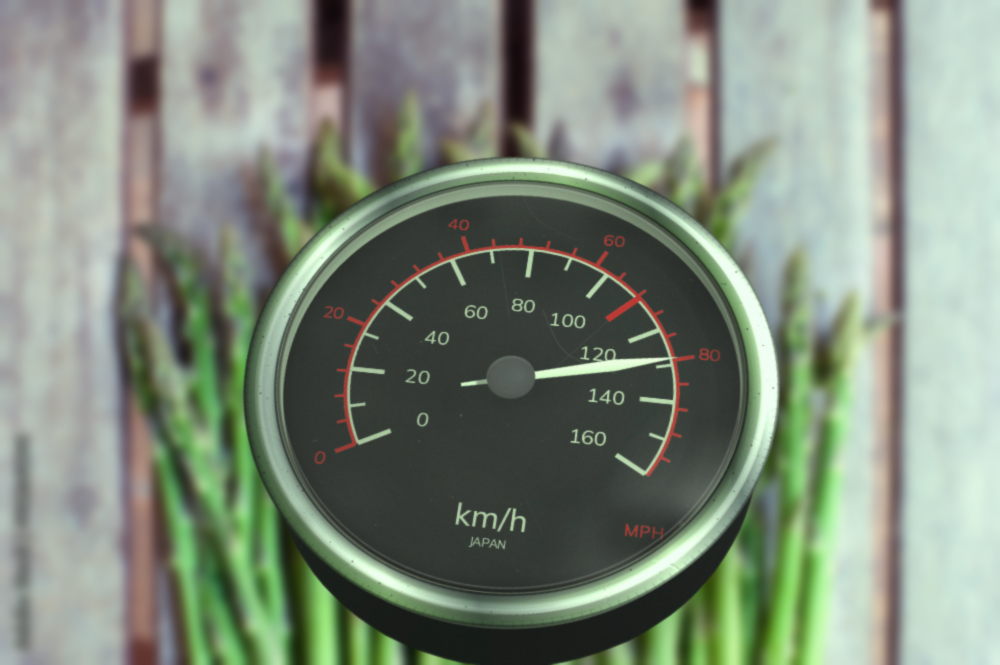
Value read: 130 km/h
